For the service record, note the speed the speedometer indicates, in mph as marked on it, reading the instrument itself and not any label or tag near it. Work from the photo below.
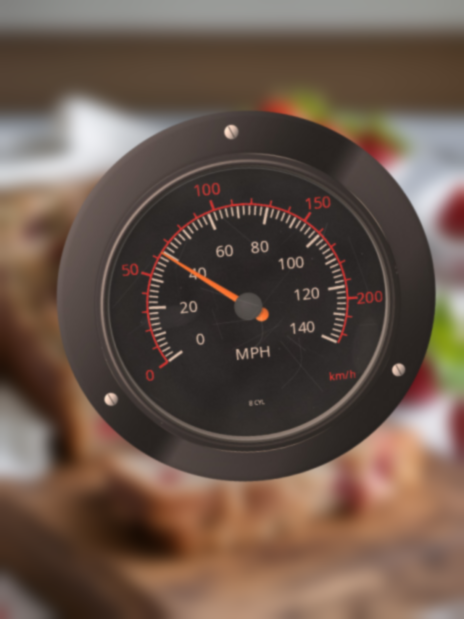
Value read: 40 mph
